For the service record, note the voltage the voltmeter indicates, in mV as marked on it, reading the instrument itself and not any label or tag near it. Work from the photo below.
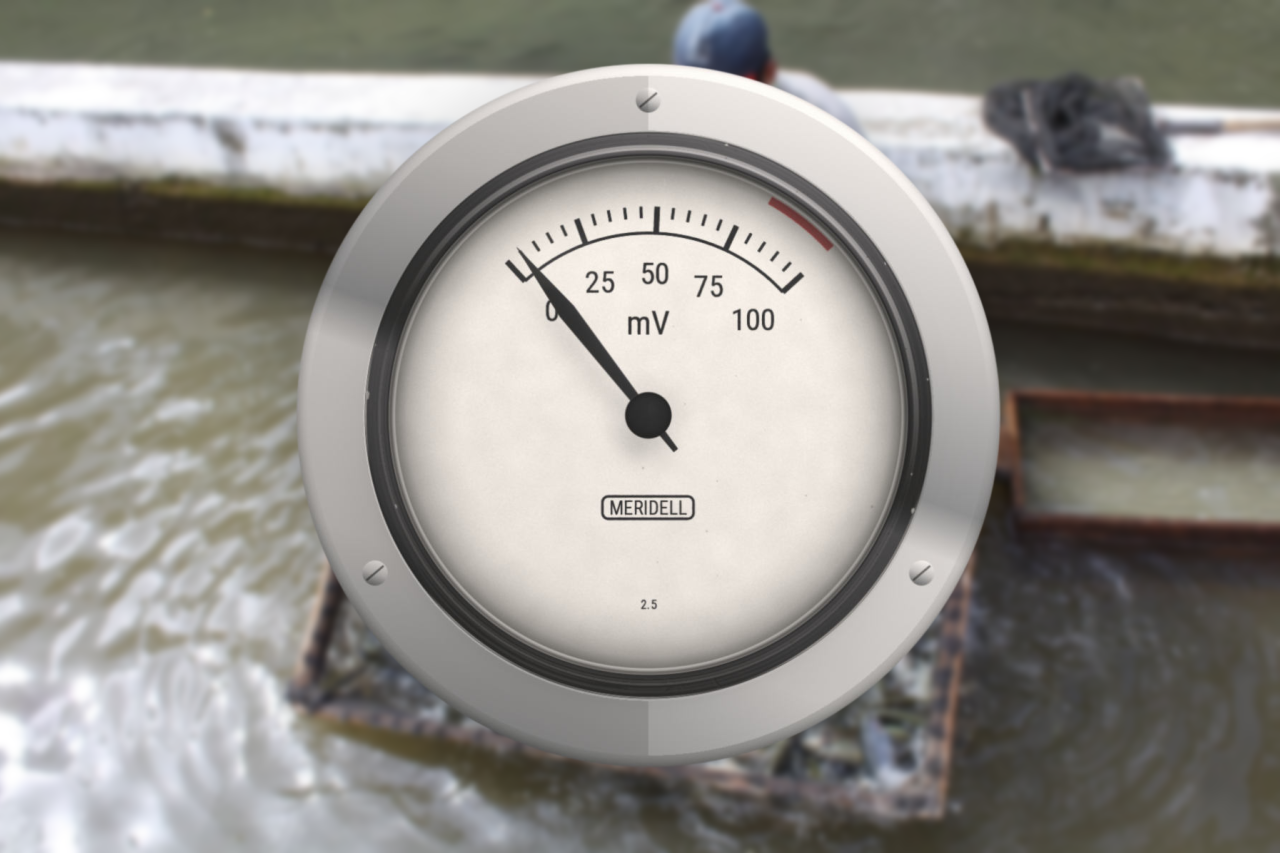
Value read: 5 mV
